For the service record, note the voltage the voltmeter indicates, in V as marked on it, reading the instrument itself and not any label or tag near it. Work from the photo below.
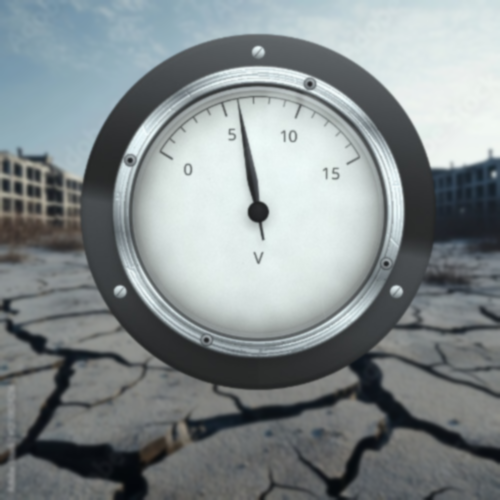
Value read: 6 V
